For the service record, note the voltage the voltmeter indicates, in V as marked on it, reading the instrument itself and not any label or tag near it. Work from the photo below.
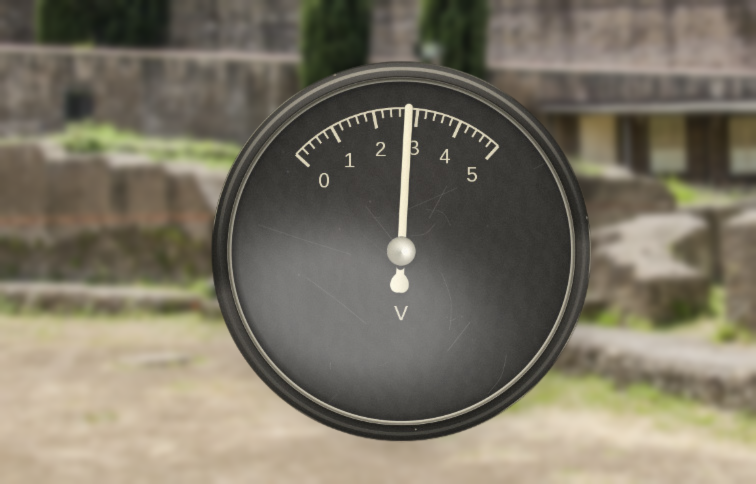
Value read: 2.8 V
